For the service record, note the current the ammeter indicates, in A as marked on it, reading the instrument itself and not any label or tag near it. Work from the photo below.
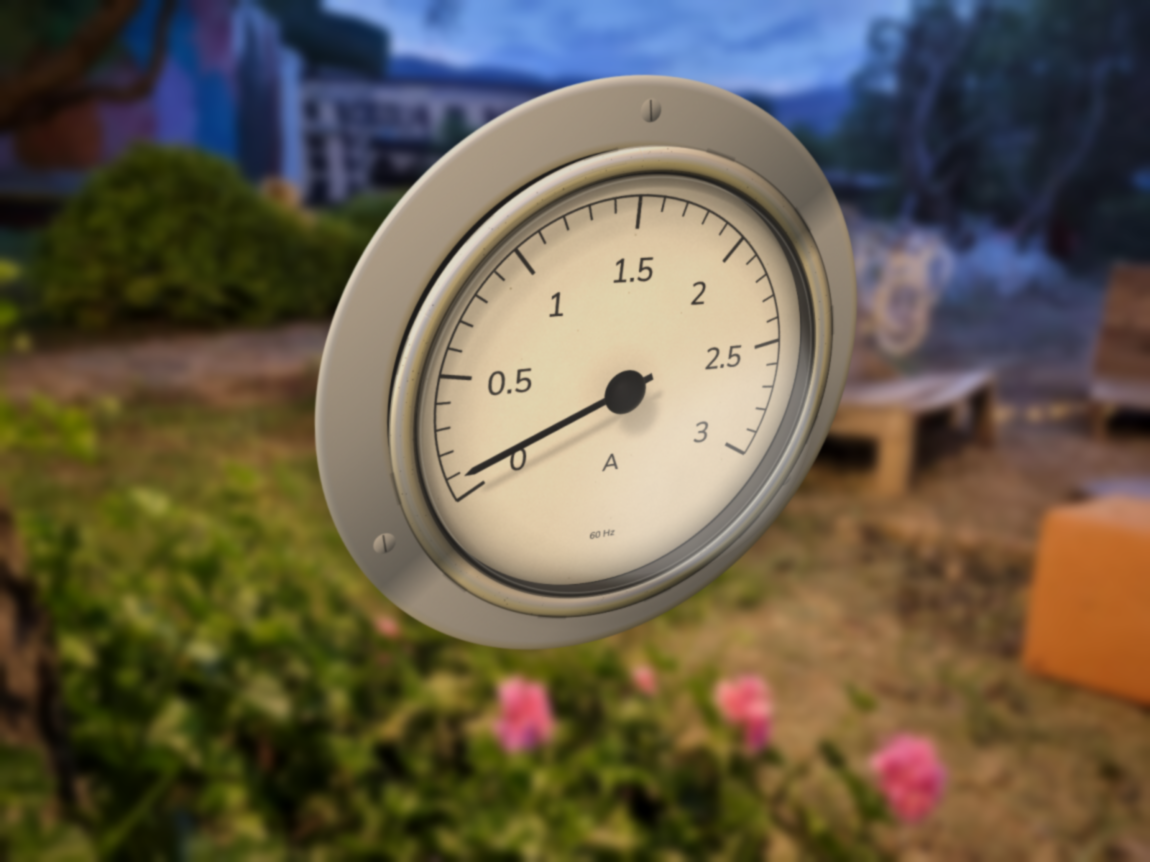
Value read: 0.1 A
